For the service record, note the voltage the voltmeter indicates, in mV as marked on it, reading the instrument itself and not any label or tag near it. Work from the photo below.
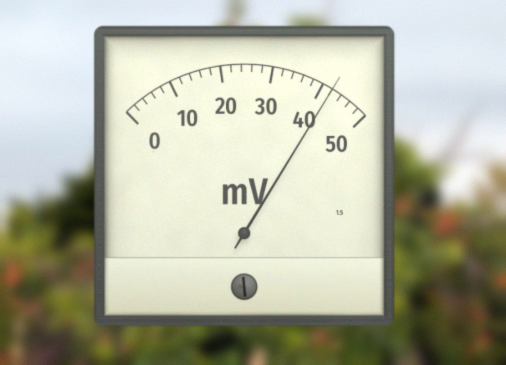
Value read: 42 mV
